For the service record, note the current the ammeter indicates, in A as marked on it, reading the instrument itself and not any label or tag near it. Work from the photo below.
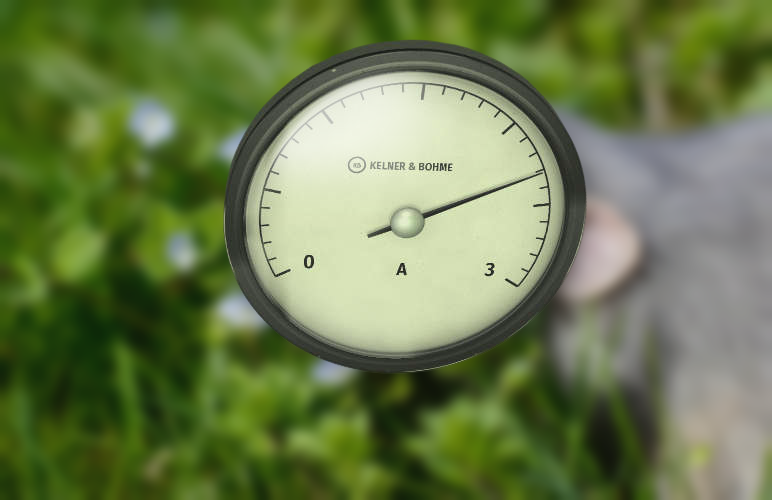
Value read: 2.3 A
